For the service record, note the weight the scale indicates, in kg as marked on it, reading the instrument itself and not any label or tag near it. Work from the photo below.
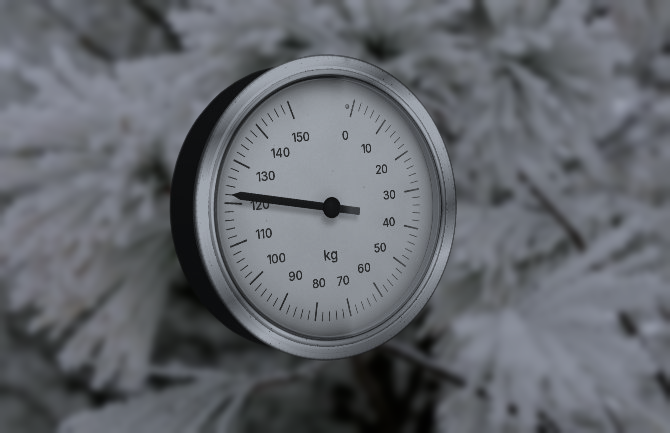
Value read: 122 kg
